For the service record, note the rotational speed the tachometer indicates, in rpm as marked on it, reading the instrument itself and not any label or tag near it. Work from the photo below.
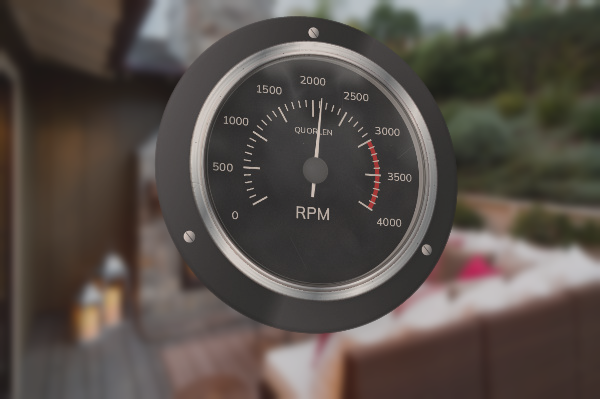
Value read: 2100 rpm
